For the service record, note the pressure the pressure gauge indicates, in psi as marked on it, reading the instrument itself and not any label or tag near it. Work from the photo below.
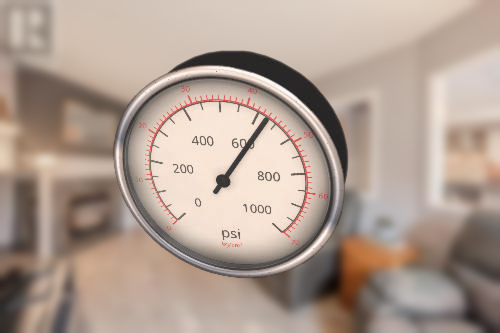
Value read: 625 psi
